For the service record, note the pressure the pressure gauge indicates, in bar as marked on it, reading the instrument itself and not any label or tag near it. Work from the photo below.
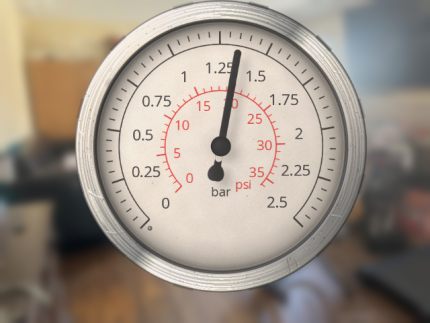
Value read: 1.35 bar
